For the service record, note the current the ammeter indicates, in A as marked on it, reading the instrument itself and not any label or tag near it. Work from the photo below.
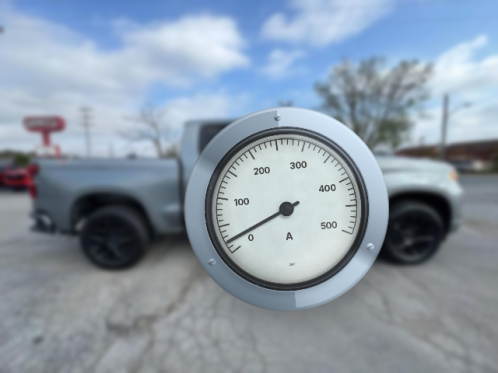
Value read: 20 A
